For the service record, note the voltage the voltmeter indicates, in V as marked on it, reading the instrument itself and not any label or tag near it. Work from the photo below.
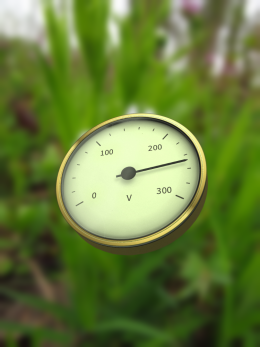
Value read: 250 V
